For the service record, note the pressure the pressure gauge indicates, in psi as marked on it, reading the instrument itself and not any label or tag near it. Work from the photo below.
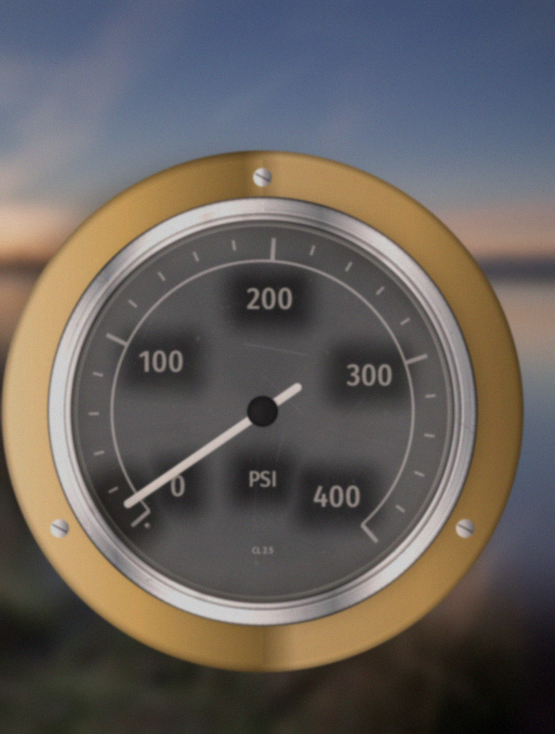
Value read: 10 psi
